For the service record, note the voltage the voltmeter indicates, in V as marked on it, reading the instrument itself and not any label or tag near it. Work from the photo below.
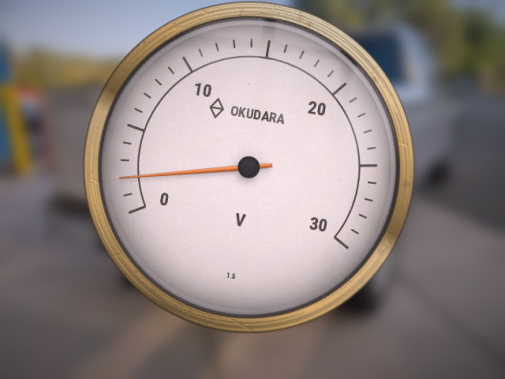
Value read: 2 V
